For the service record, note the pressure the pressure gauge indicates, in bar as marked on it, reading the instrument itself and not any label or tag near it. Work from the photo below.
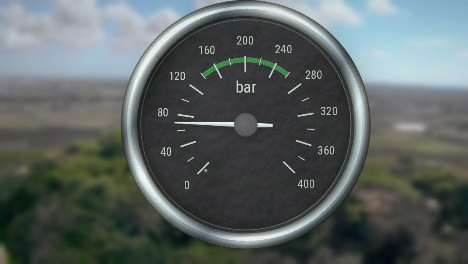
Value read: 70 bar
